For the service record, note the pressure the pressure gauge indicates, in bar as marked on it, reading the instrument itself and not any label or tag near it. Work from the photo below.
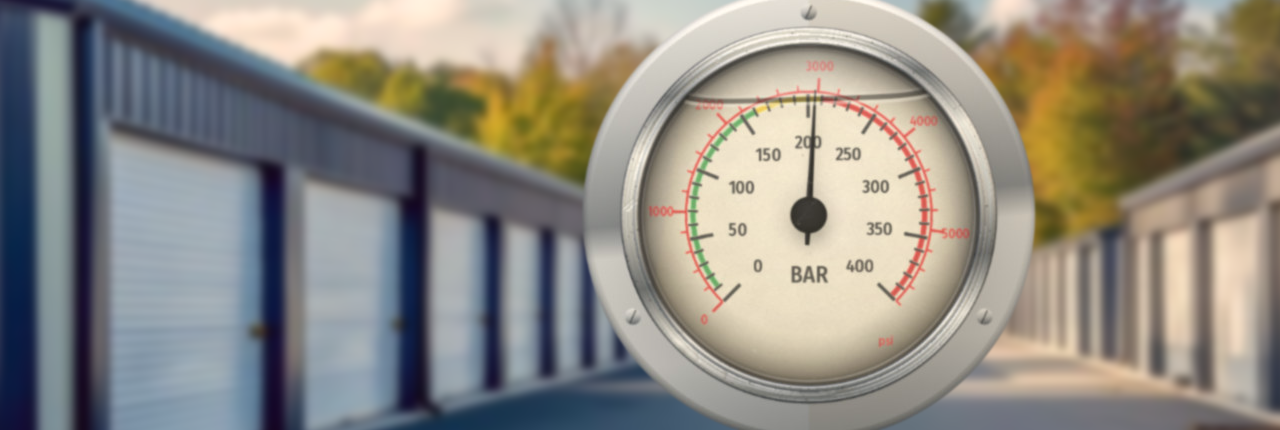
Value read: 205 bar
